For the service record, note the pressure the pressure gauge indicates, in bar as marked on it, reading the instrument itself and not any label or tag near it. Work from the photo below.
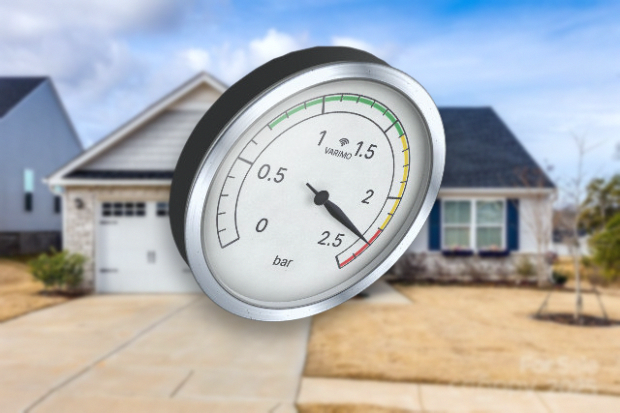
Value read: 2.3 bar
